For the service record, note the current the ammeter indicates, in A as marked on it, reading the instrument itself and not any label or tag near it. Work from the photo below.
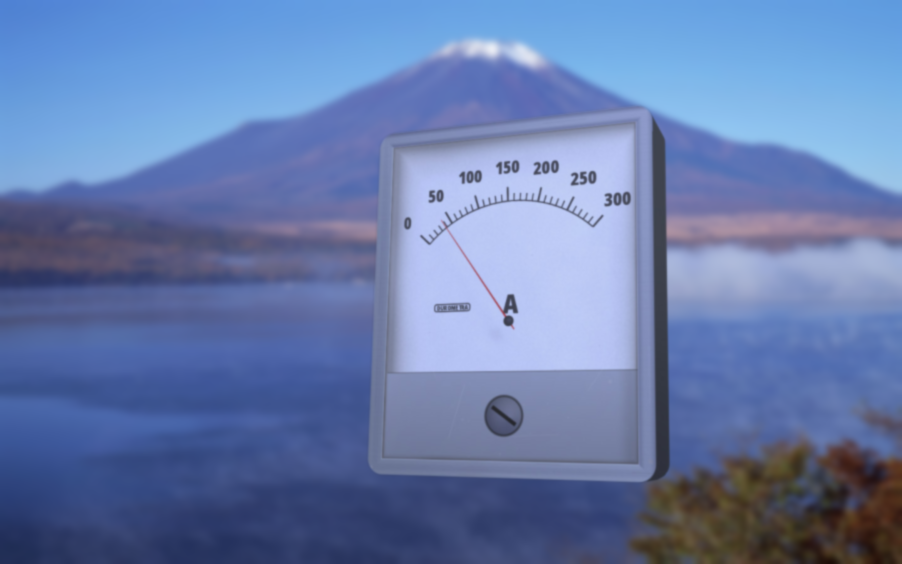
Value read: 40 A
